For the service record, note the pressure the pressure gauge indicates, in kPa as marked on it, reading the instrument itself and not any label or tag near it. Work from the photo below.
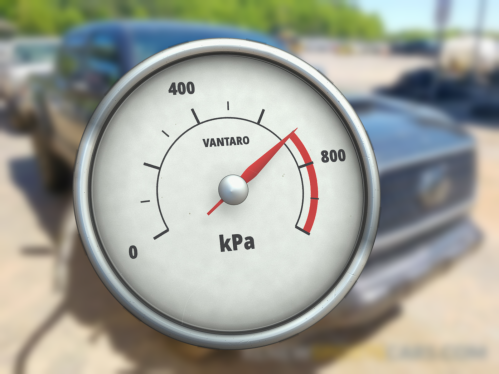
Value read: 700 kPa
